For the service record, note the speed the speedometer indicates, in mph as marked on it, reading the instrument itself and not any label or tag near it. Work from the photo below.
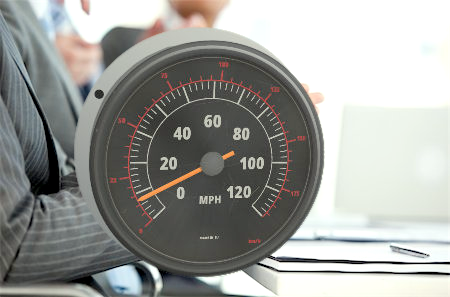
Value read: 8 mph
